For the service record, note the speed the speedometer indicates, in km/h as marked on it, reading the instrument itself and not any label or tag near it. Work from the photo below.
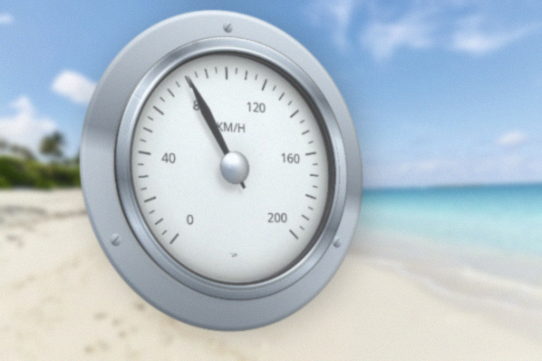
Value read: 80 km/h
